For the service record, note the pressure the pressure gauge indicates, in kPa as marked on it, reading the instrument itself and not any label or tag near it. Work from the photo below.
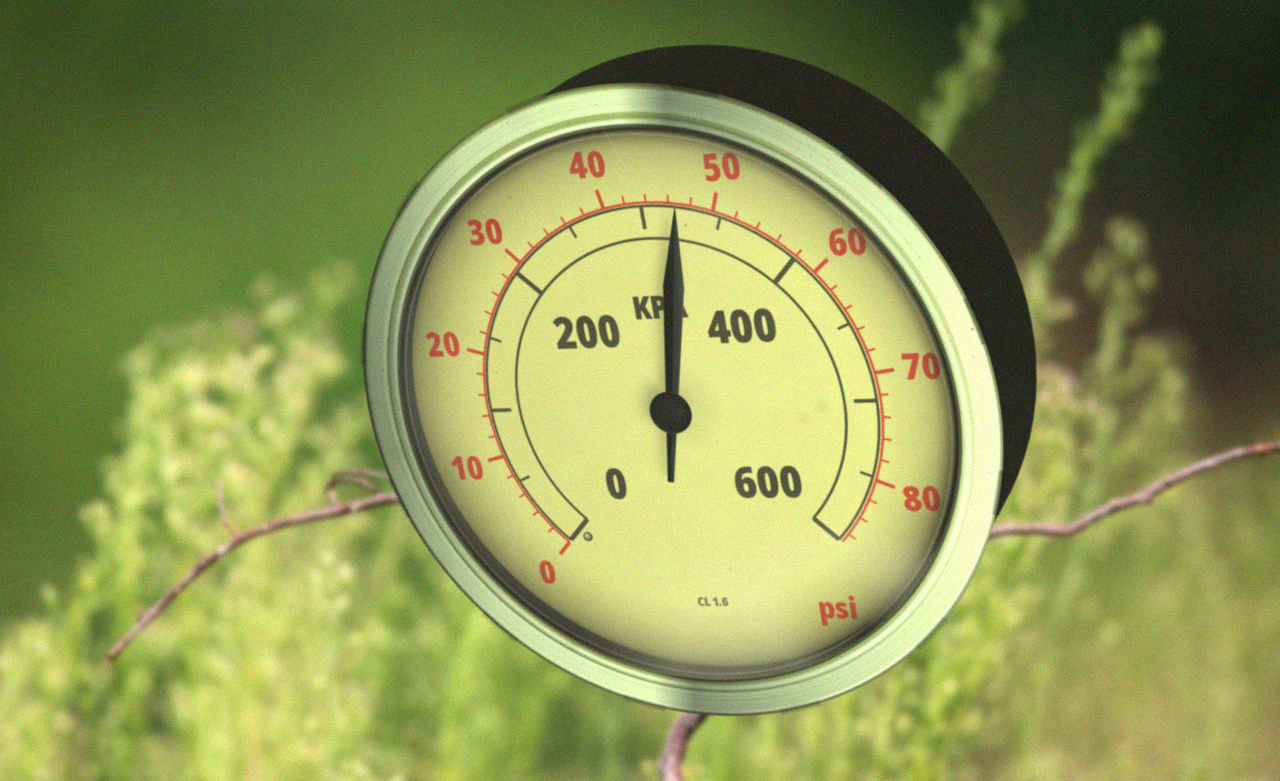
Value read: 325 kPa
